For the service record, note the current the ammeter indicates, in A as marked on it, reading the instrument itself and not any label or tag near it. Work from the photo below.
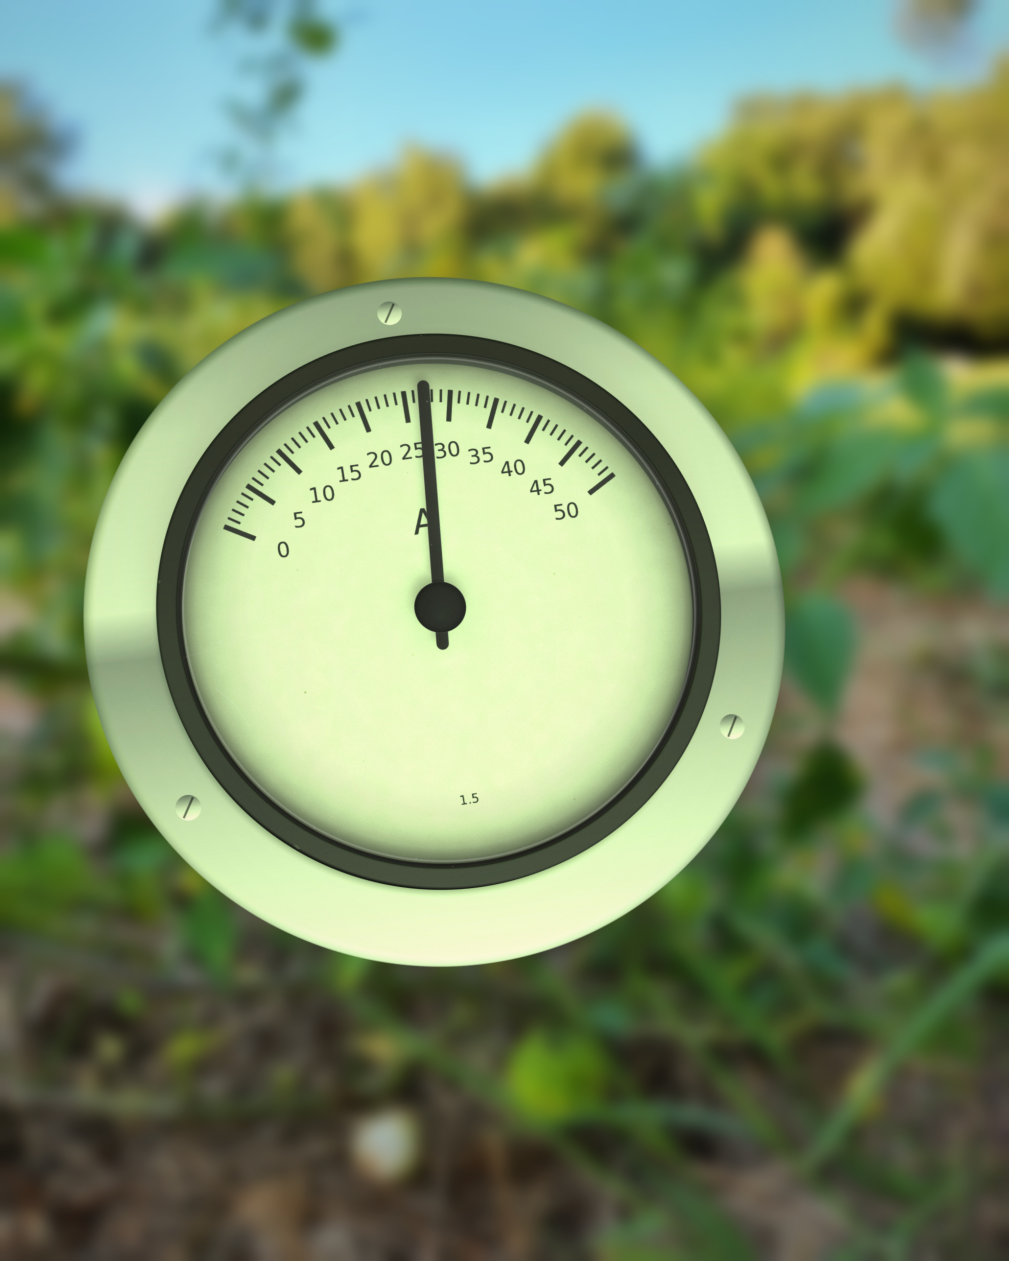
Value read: 27 A
